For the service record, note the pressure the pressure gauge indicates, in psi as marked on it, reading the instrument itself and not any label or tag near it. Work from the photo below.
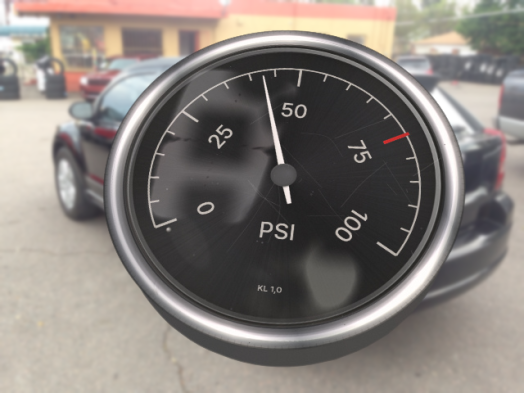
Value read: 42.5 psi
